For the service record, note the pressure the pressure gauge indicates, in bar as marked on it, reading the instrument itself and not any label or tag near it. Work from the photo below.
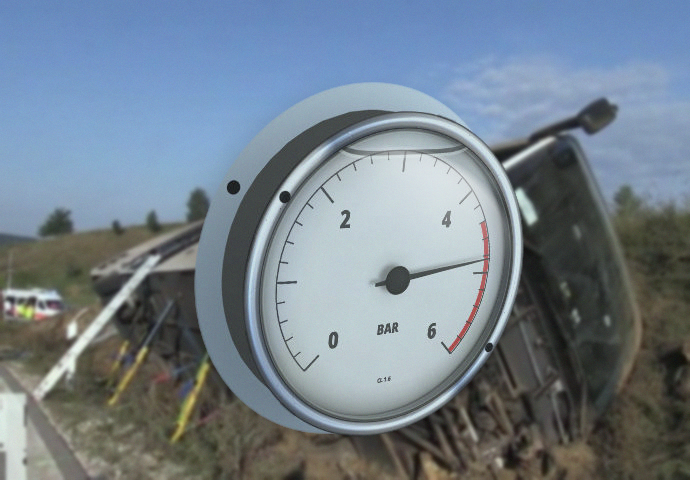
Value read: 4.8 bar
